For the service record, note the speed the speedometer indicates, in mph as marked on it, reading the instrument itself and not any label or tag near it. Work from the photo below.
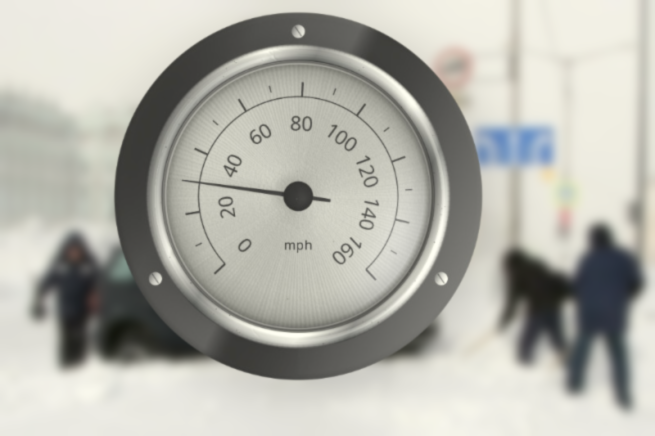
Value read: 30 mph
